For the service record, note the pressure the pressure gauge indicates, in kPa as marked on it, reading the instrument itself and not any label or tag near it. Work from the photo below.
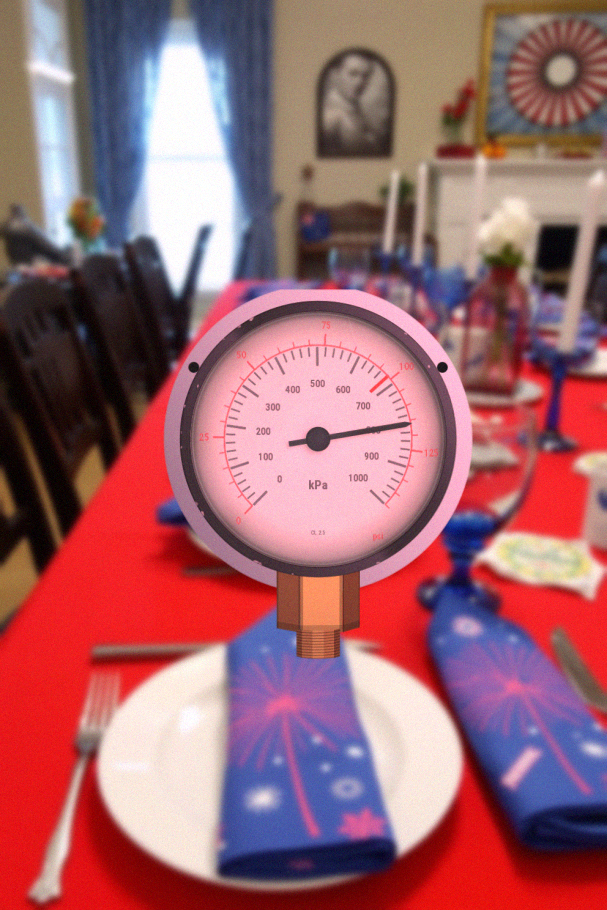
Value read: 800 kPa
